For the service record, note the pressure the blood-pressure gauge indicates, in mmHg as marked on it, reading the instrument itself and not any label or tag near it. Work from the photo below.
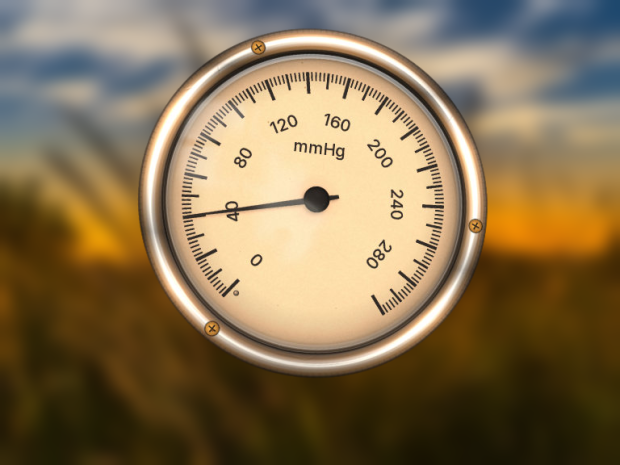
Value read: 40 mmHg
